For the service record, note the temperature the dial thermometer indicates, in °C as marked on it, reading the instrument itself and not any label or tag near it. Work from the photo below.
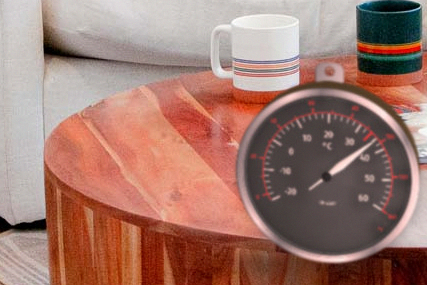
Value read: 36 °C
